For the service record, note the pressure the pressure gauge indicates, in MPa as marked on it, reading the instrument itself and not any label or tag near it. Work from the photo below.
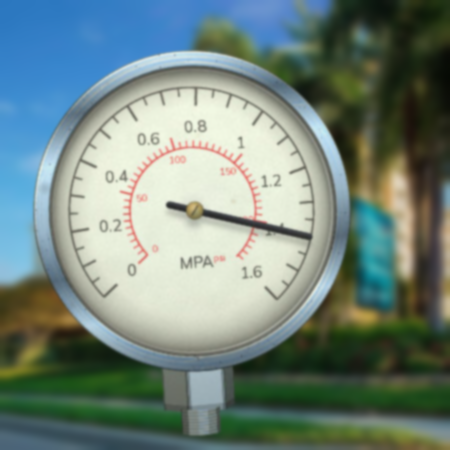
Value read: 1.4 MPa
